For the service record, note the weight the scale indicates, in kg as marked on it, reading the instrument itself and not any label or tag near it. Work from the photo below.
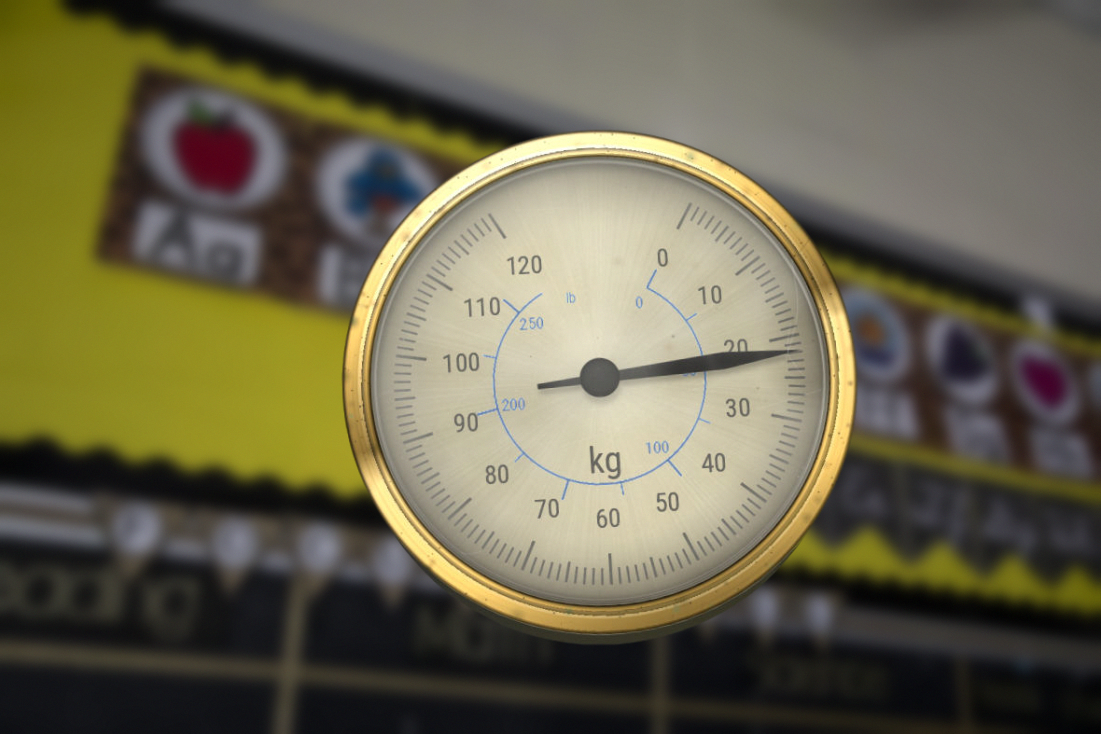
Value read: 22 kg
